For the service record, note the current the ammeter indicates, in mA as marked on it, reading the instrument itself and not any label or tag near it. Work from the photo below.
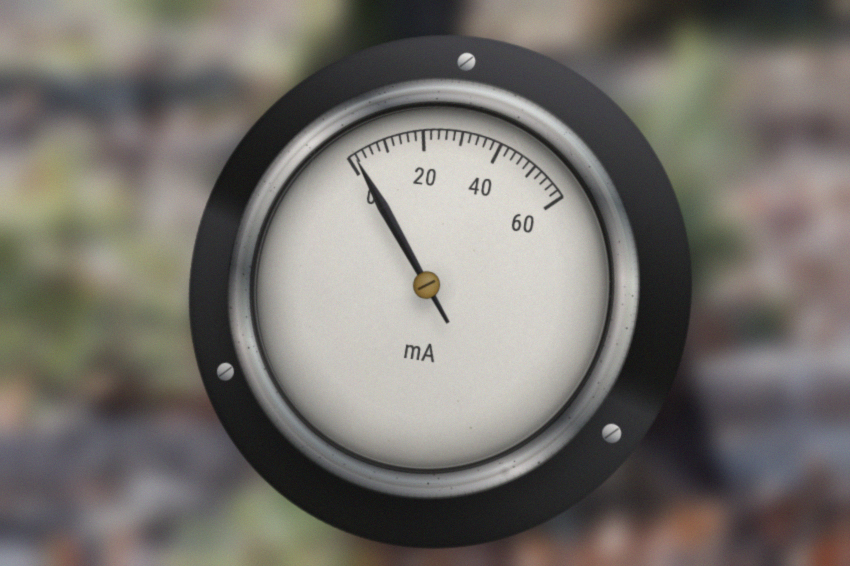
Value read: 2 mA
